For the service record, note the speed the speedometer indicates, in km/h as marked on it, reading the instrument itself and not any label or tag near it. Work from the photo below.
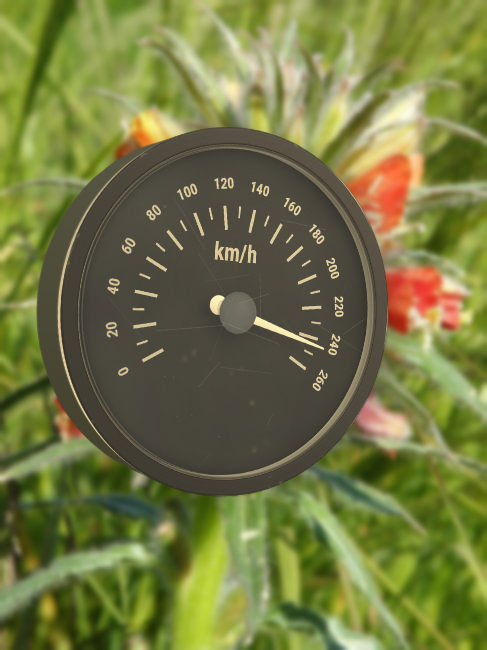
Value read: 245 km/h
